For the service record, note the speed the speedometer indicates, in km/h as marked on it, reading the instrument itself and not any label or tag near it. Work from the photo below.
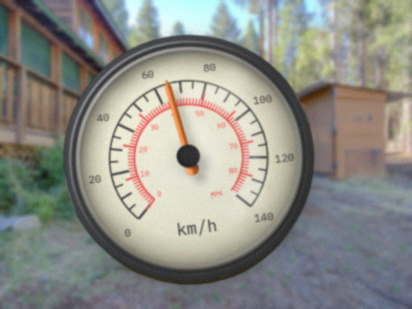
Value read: 65 km/h
